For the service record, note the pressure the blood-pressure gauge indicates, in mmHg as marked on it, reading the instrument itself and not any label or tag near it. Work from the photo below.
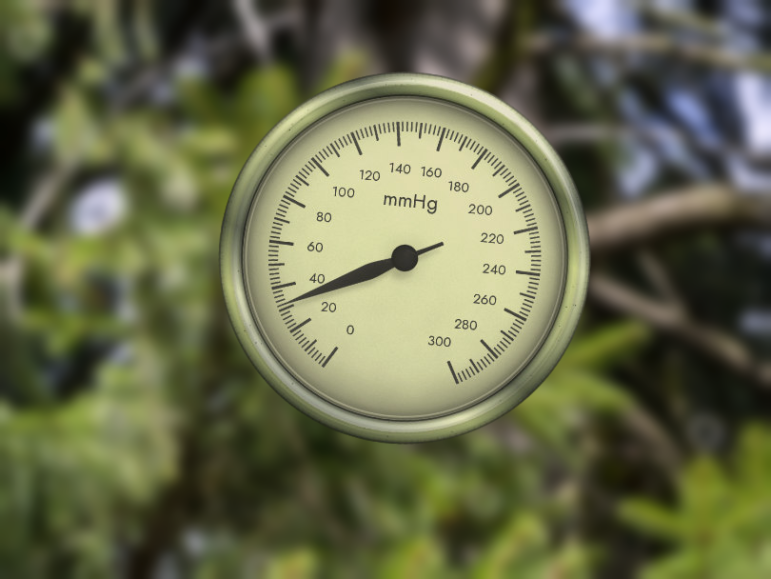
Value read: 32 mmHg
